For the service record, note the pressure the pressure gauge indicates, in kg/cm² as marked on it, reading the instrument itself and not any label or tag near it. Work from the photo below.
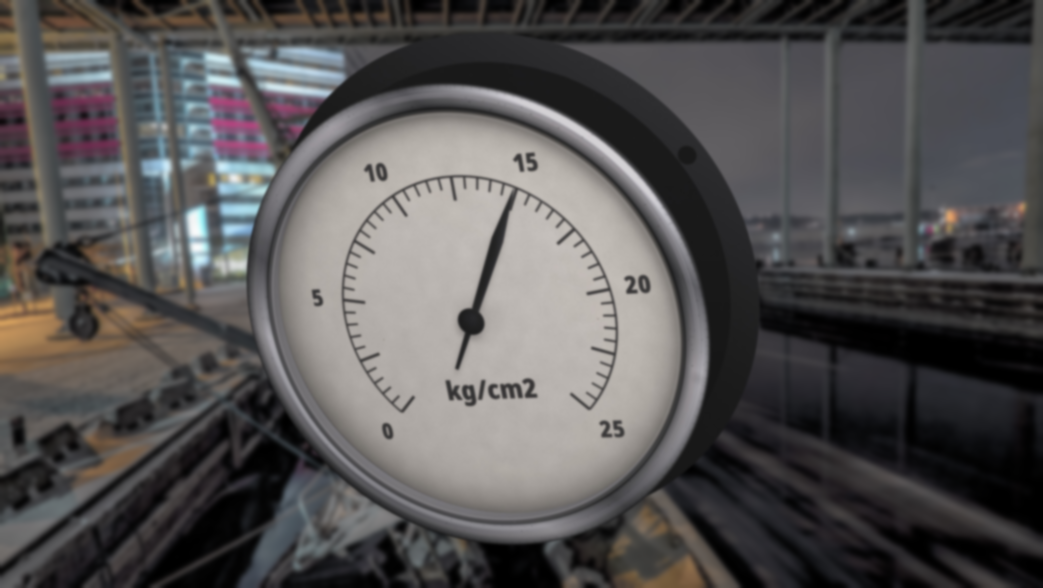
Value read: 15 kg/cm²
